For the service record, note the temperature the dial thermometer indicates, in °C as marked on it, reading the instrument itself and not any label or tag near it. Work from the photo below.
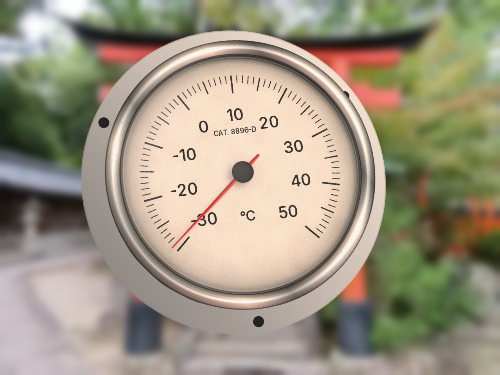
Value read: -29 °C
